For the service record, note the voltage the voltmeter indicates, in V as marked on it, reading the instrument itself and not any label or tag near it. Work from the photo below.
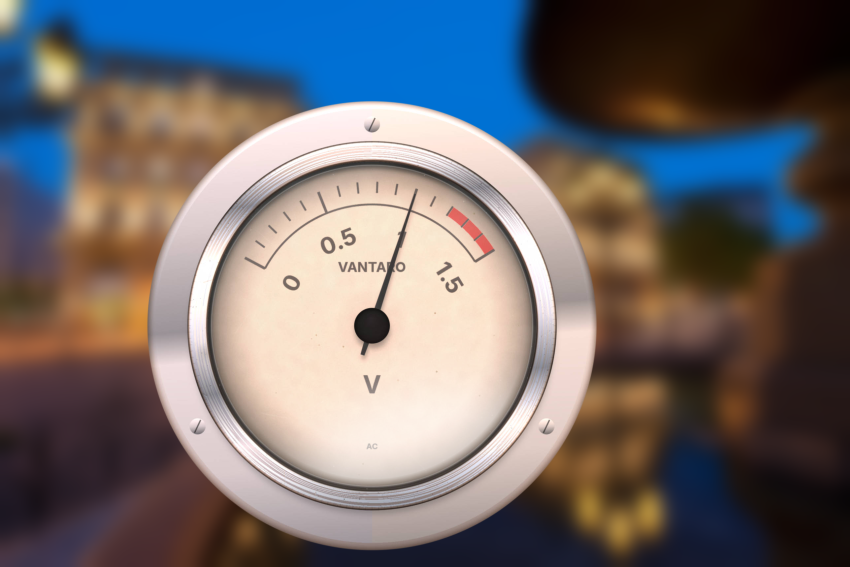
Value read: 1 V
